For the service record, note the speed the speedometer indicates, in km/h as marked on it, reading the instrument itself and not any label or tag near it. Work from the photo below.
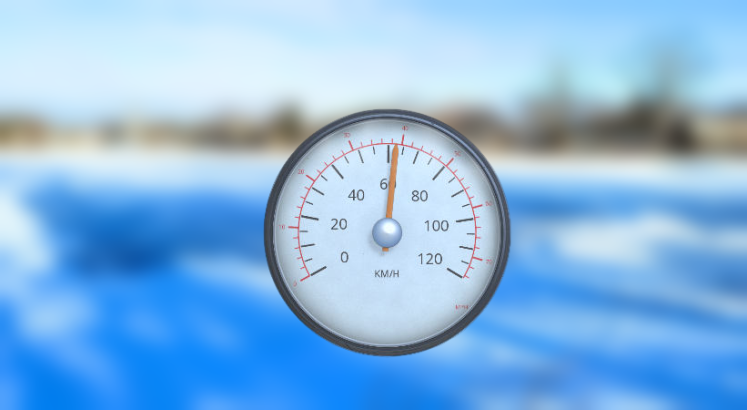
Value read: 62.5 km/h
